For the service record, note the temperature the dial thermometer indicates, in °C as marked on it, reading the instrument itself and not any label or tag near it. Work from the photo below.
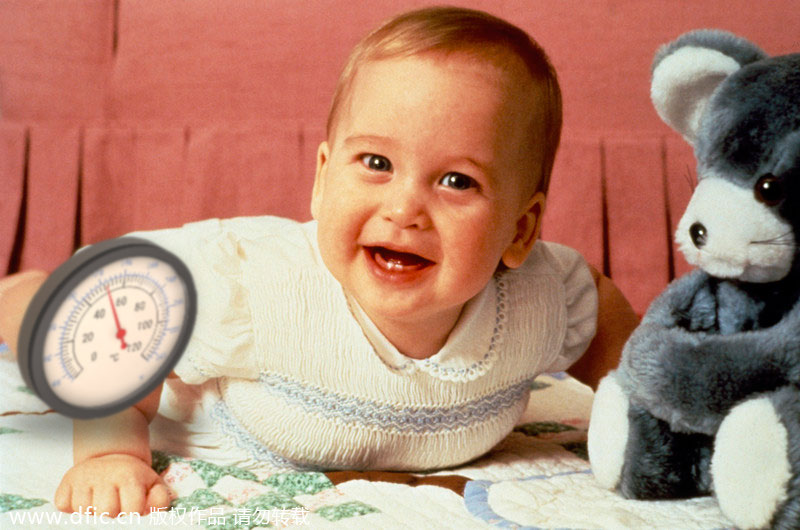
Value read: 50 °C
